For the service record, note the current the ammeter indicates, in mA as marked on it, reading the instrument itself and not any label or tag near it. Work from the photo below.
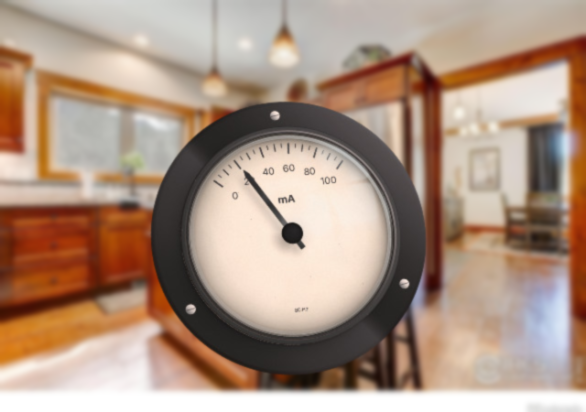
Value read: 20 mA
